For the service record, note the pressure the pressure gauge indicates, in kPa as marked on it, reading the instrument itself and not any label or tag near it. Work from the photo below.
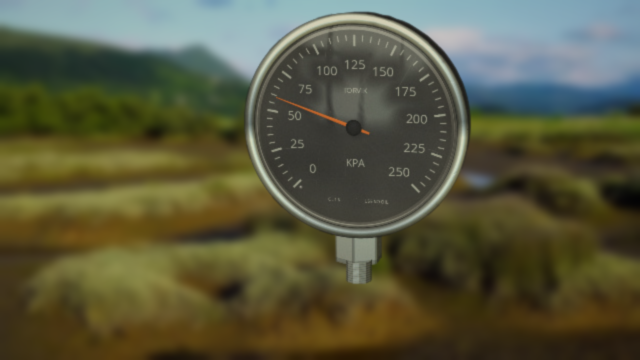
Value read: 60 kPa
